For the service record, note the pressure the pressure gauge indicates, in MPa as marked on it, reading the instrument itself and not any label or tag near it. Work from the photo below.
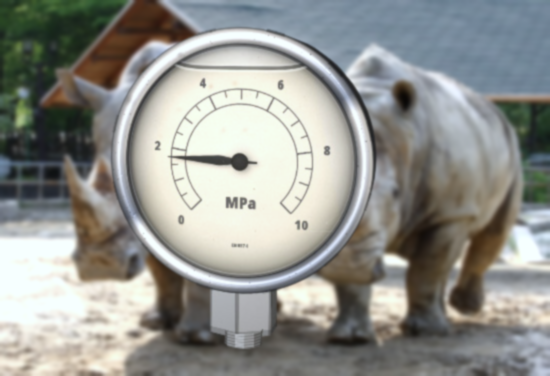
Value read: 1.75 MPa
